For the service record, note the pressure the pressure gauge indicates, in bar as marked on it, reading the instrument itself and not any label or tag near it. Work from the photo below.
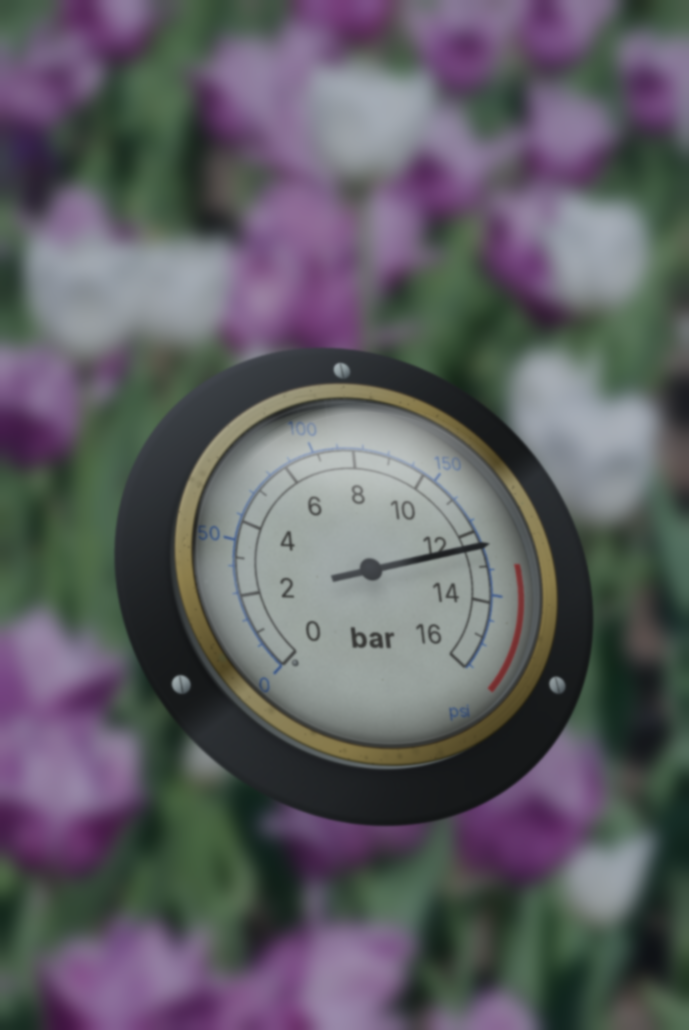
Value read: 12.5 bar
